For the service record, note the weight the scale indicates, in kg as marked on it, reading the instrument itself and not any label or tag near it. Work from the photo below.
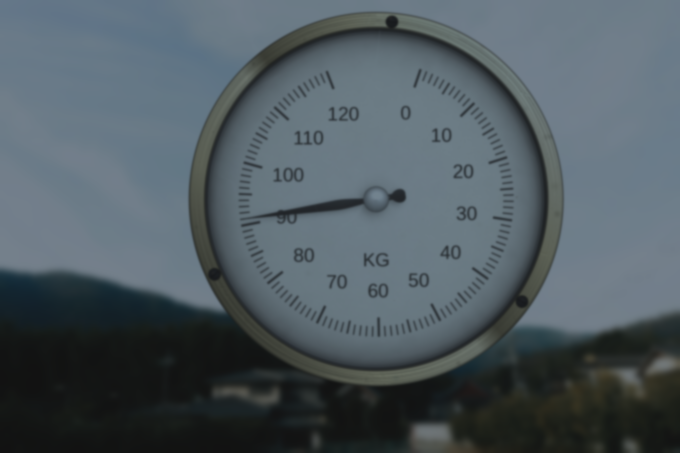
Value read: 91 kg
